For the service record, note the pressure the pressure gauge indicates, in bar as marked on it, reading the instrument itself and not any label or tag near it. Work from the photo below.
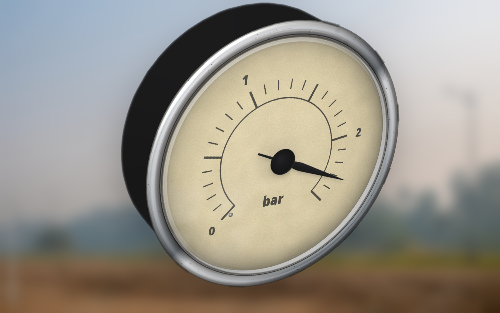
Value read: 2.3 bar
